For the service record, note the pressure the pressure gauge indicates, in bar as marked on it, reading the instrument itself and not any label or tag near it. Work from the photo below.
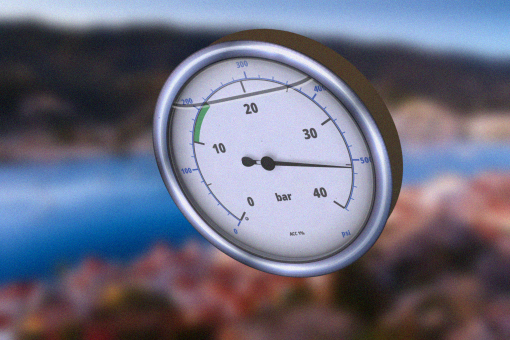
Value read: 35 bar
